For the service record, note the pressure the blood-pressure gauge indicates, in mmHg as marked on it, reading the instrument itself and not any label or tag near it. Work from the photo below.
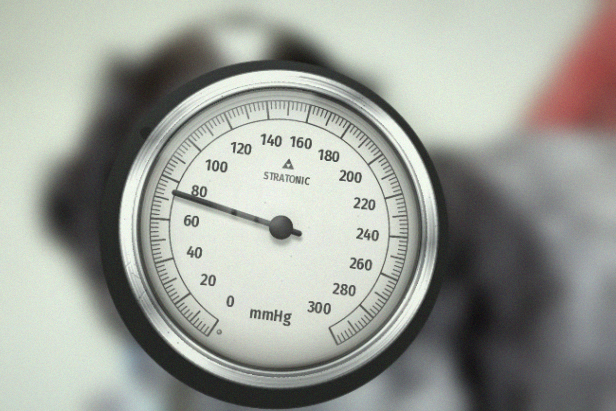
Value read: 74 mmHg
